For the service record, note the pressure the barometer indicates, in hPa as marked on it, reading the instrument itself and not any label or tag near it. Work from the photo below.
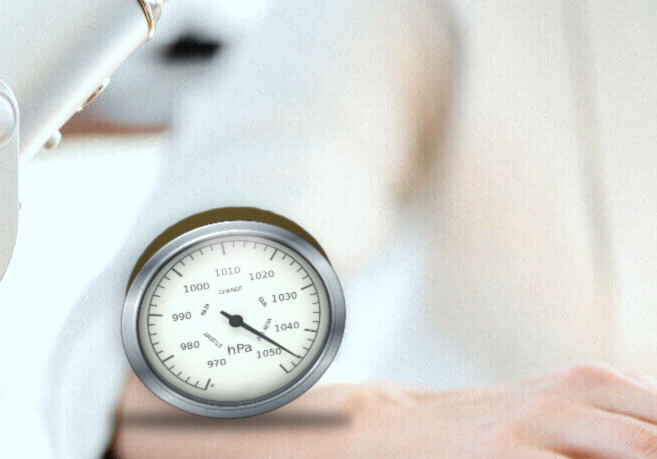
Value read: 1046 hPa
